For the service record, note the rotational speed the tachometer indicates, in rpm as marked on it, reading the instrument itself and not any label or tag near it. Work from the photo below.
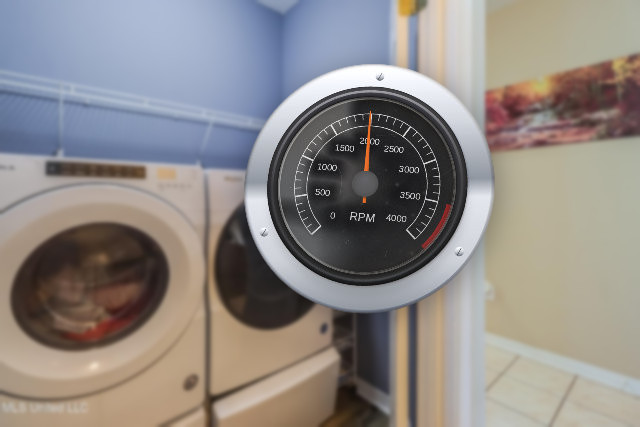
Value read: 2000 rpm
